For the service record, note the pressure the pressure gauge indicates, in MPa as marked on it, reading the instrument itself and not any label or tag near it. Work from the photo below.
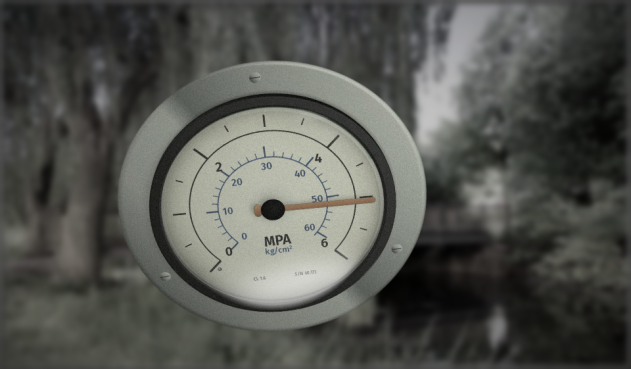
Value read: 5 MPa
